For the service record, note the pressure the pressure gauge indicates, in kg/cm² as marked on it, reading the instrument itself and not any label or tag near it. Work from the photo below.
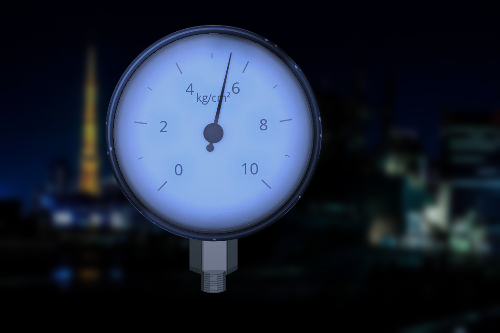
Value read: 5.5 kg/cm²
